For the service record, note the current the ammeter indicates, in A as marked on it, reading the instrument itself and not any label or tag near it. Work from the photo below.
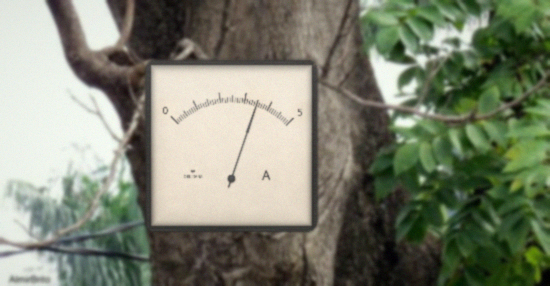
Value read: 3.5 A
